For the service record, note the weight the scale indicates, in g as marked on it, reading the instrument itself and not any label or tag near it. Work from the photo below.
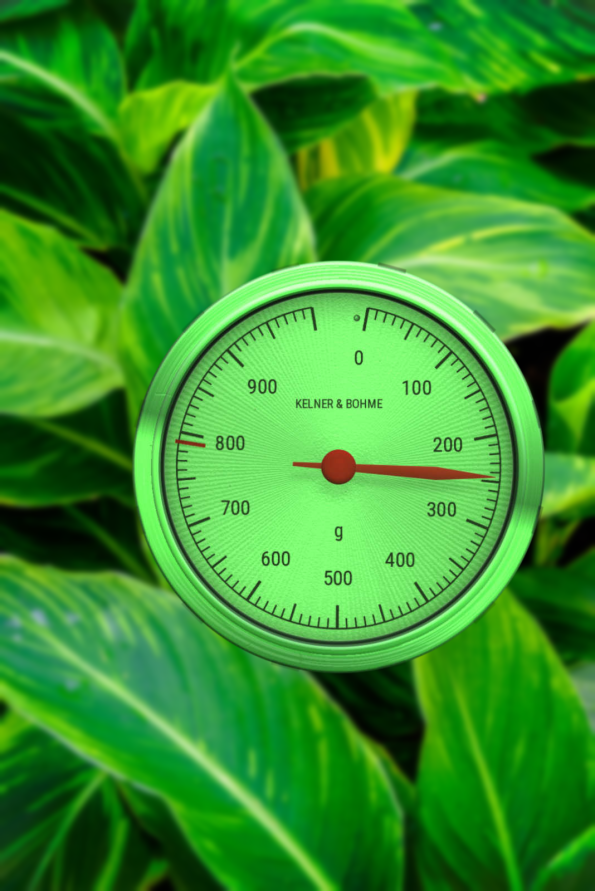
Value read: 245 g
